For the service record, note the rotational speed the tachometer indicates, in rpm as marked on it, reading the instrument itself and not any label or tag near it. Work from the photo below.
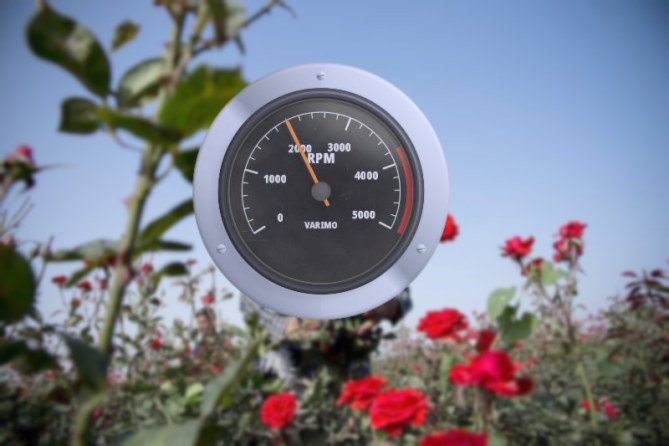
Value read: 2000 rpm
